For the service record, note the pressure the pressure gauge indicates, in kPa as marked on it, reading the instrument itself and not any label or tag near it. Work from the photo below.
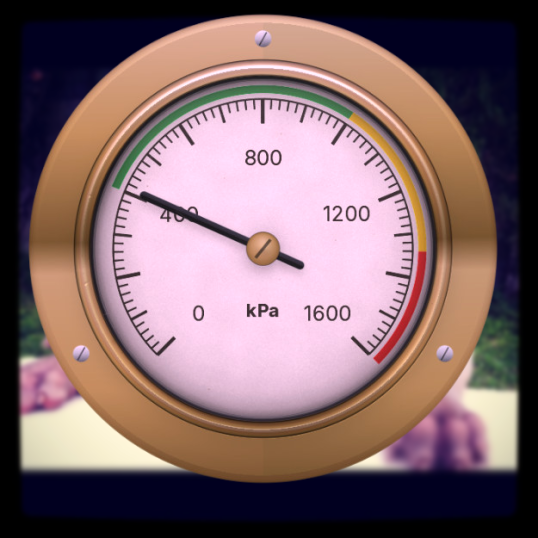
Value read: 410 kPa
